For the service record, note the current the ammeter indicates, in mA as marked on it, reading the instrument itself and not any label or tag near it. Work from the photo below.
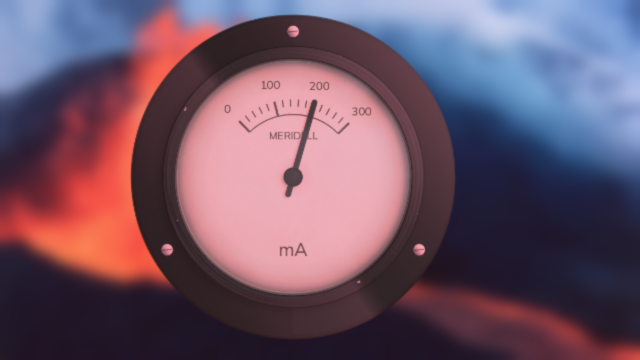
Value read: 200 mA
